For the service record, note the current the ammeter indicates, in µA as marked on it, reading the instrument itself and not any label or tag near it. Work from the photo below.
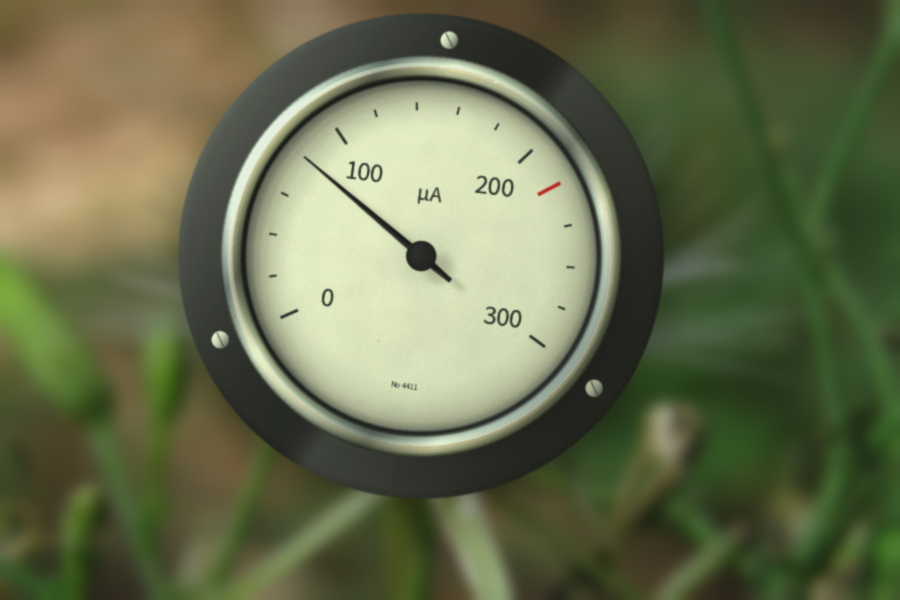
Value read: 80 µA
